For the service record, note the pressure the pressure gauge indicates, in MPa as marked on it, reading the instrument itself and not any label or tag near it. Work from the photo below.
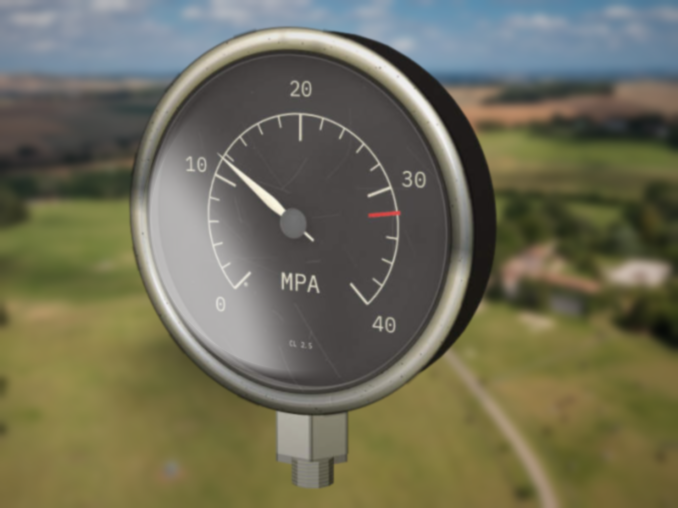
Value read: 12 MPa
